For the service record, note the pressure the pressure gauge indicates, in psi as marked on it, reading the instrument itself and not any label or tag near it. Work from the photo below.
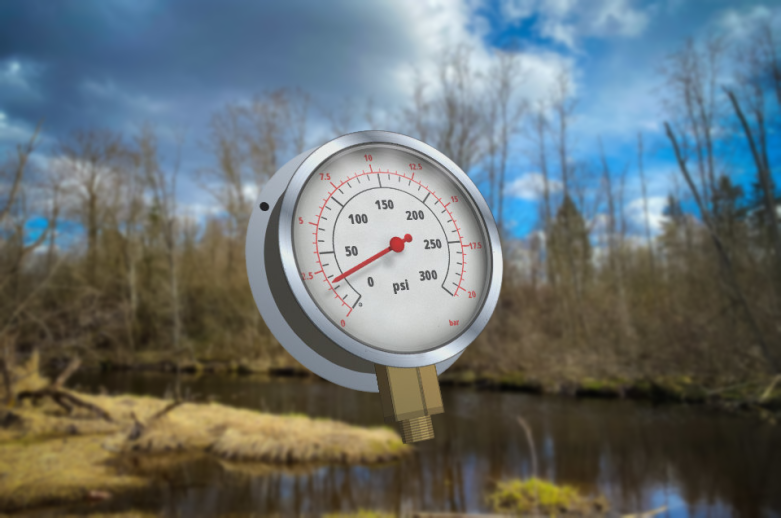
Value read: 25 psi
